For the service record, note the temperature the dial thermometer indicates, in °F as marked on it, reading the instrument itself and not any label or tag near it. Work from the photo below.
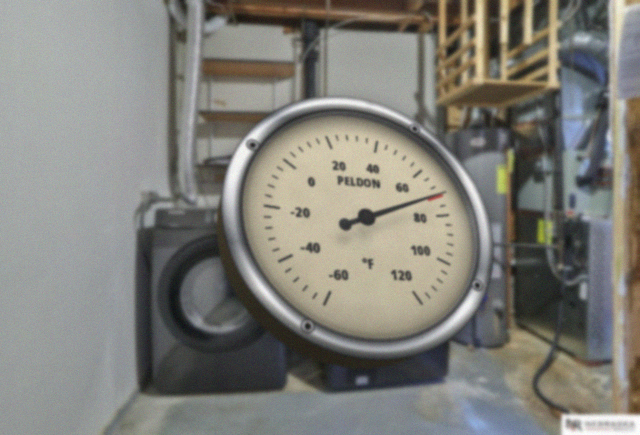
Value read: 72 °F
